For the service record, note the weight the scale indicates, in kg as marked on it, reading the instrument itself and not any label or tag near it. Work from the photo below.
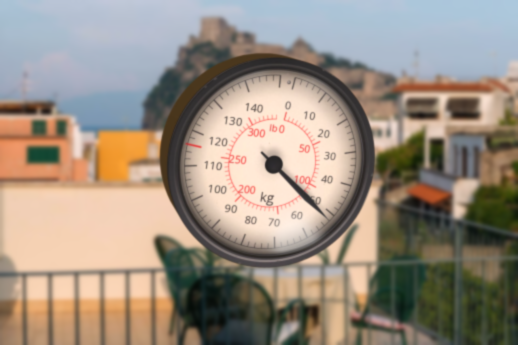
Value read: 52 kg
